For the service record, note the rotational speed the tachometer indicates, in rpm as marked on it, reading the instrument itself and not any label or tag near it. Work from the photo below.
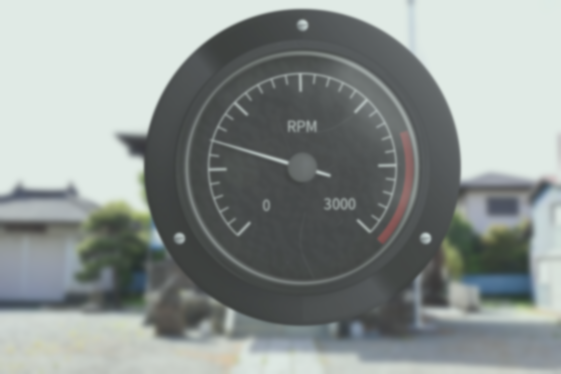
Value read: 700 rpm
